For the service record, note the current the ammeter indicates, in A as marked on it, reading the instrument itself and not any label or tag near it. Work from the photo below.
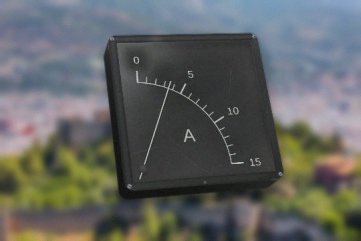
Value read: 3.5 A
